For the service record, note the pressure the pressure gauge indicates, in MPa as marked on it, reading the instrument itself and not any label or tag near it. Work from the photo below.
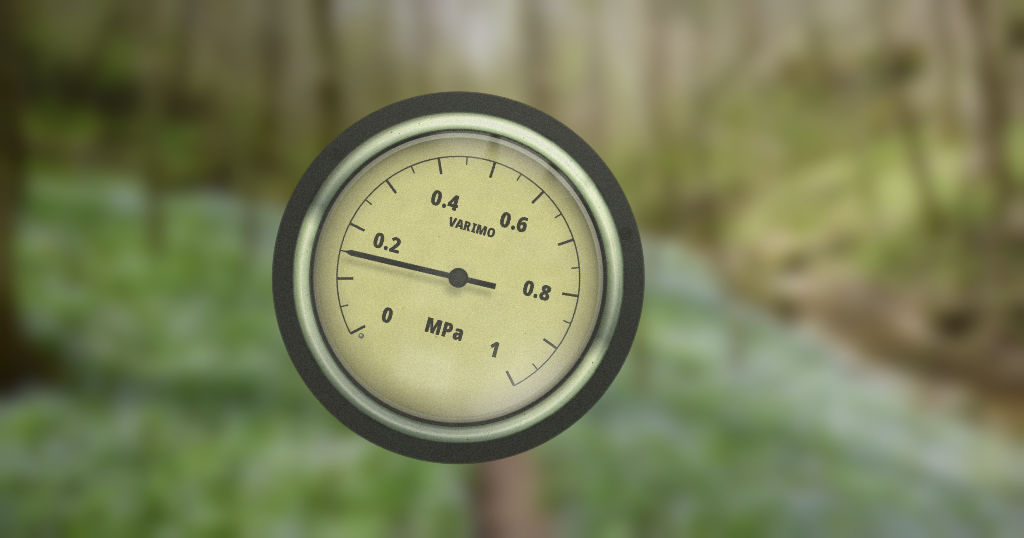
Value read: 0.15 MPa
